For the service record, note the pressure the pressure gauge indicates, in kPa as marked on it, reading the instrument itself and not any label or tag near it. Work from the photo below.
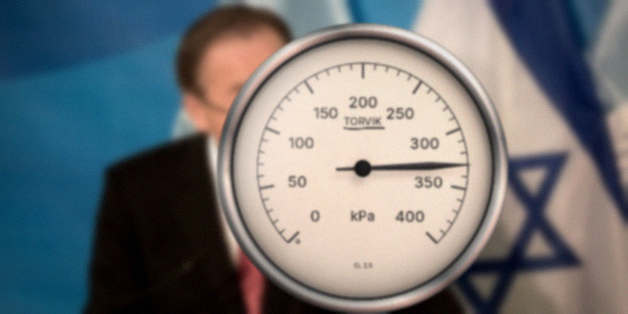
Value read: 330 kPa
